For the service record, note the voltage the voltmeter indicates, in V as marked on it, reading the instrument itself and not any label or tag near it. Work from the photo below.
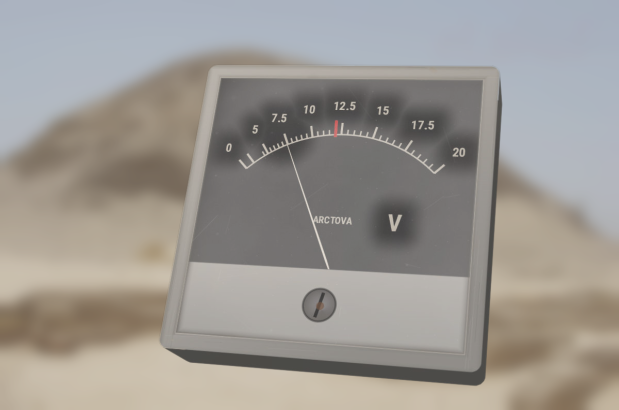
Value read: 7.5 V
